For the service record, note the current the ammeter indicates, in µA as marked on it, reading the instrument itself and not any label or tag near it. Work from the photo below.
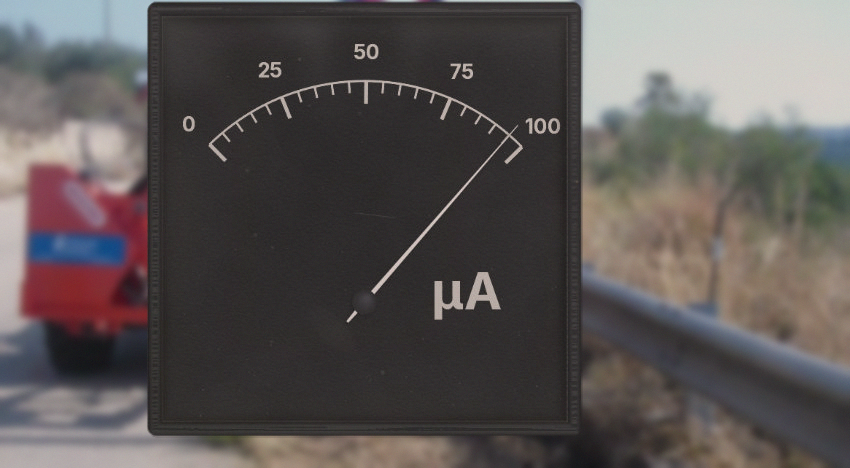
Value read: 95 µA
